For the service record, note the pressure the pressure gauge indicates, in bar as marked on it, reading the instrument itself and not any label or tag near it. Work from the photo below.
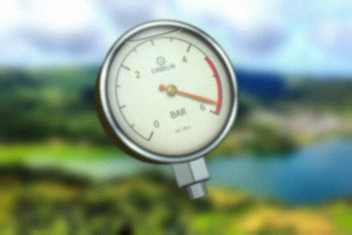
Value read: 5.75 bar
